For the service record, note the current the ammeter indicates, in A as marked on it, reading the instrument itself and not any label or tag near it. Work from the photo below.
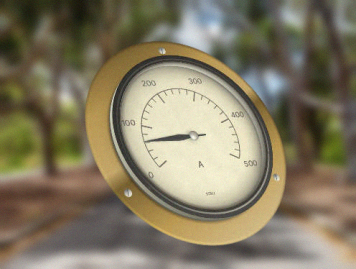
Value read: 60 A
